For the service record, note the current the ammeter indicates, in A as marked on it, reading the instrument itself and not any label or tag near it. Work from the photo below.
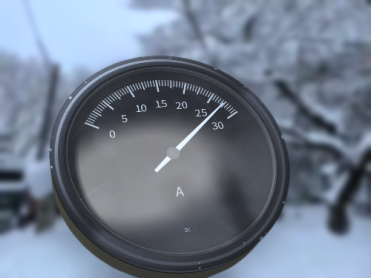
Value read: 27.5 A
